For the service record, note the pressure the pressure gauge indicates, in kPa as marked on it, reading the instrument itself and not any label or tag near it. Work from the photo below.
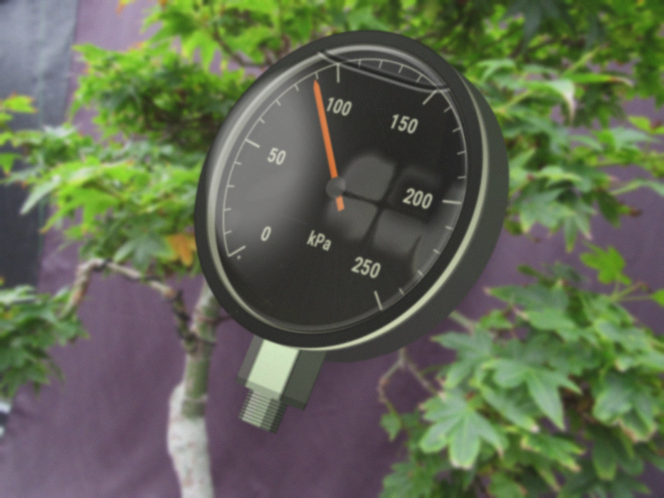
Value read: 90 kPa
